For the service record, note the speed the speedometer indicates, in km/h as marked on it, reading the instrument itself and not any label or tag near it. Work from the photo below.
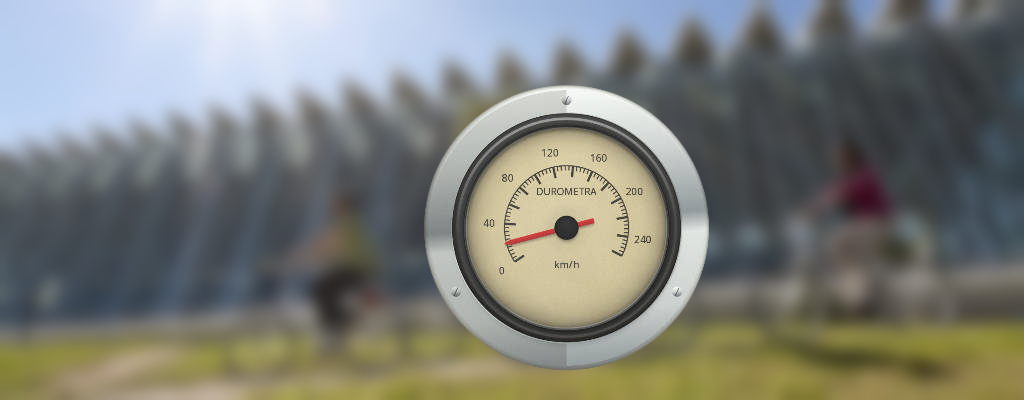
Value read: 20 km/h
